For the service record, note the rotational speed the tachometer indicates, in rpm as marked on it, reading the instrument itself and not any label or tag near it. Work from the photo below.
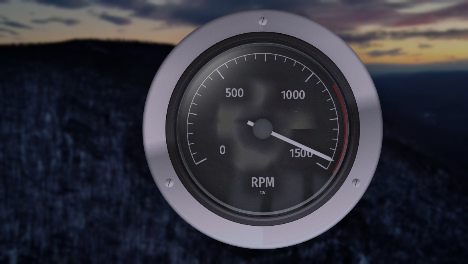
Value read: 1450 rpm
